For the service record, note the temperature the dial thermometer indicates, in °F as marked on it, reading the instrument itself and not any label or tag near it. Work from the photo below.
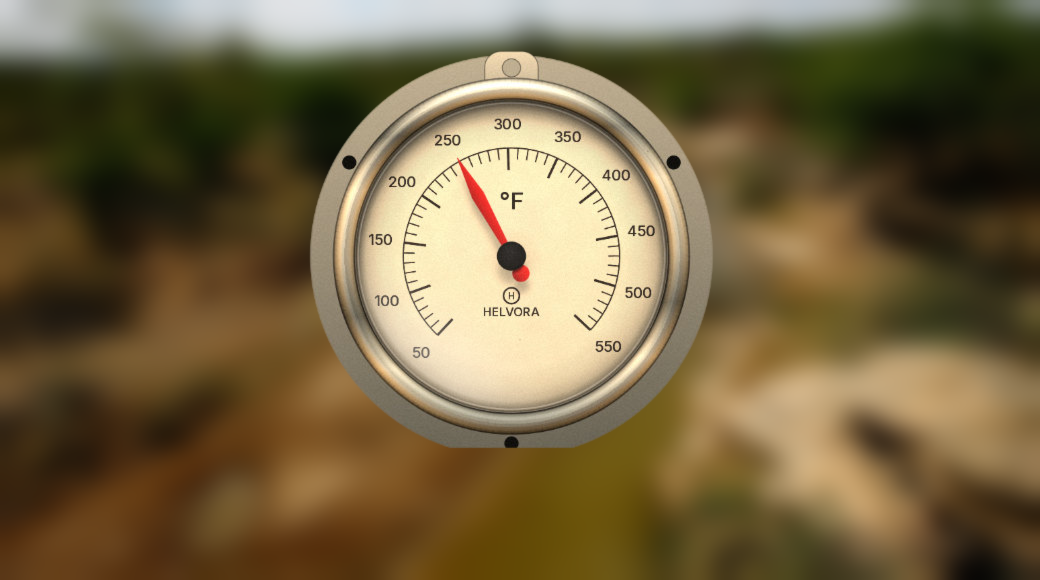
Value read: 250 °F
